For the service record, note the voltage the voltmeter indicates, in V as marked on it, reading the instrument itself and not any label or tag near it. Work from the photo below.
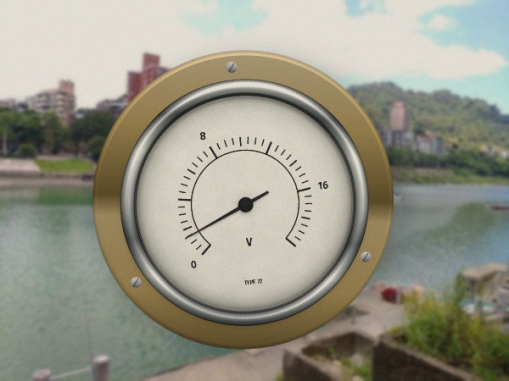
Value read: 1.5 V
